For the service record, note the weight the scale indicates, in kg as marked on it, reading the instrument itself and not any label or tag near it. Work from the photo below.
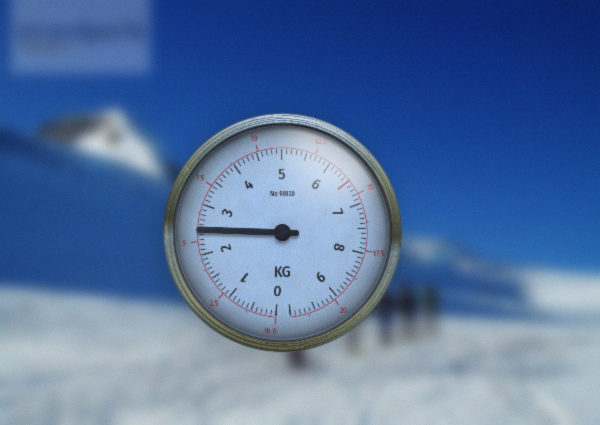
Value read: 2.5 kg
